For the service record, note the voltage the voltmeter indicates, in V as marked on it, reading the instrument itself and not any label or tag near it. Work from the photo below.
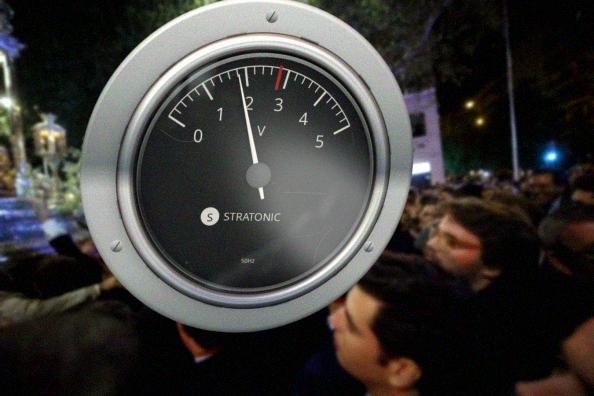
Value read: 1.8 V
